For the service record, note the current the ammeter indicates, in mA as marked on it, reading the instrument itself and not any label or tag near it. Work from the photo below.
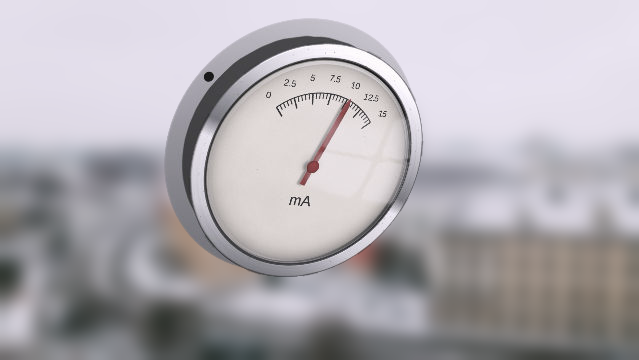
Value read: 10 mA
